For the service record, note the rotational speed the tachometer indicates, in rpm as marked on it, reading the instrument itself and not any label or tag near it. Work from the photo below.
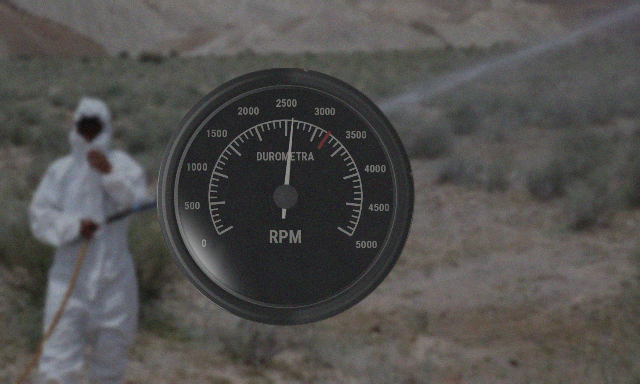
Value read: 2600 rpm
